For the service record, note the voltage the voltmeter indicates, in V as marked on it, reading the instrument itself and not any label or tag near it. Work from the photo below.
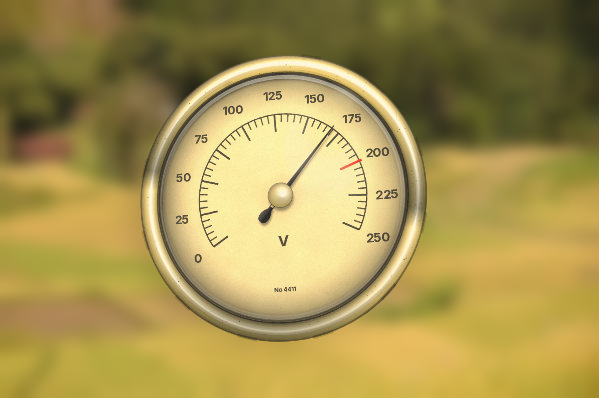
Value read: 170 V
